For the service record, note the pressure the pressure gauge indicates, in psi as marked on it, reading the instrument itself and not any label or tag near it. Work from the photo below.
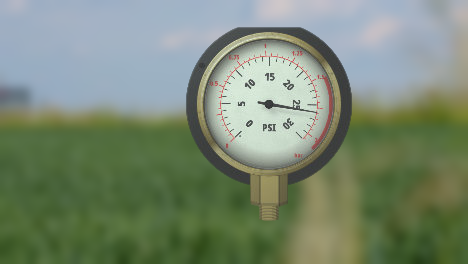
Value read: 26 psi
